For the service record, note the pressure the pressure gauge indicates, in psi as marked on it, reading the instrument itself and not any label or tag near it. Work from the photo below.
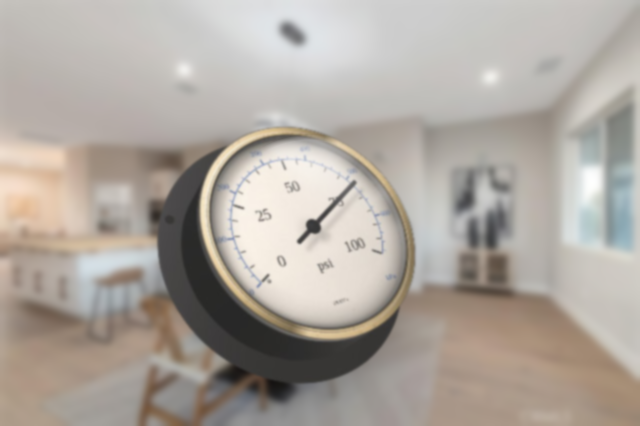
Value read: 75 psi
